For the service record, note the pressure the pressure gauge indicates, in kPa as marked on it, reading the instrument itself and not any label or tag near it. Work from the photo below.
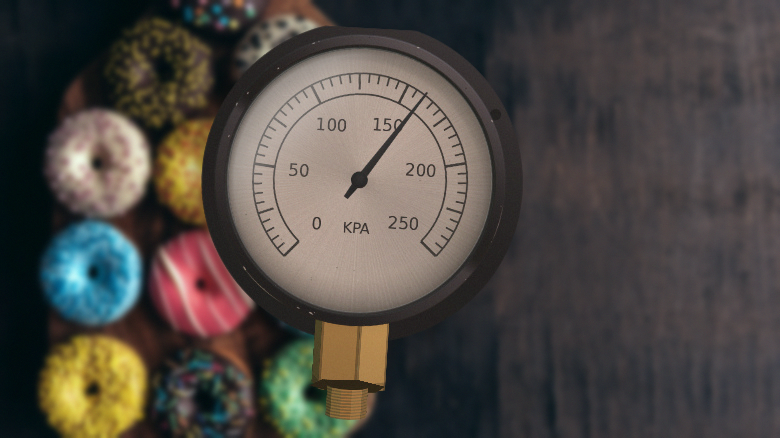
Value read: 160 kPa
